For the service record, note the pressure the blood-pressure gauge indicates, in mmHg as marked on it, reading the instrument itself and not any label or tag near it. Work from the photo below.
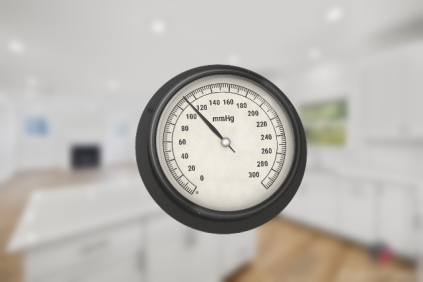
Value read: 110 mmHg
